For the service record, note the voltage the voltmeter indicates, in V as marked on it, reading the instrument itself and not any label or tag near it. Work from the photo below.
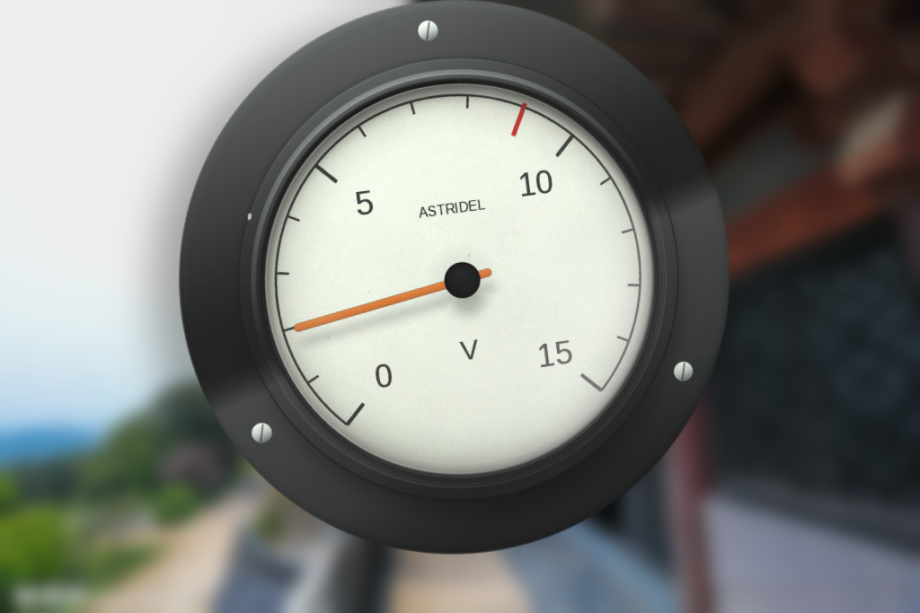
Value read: 2 V
